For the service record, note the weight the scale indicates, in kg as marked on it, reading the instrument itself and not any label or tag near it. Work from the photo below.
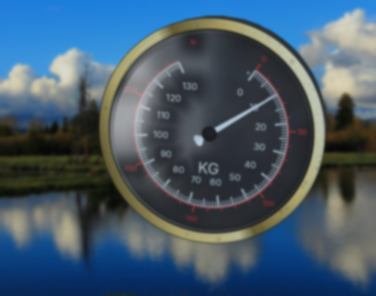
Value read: 10 kg
